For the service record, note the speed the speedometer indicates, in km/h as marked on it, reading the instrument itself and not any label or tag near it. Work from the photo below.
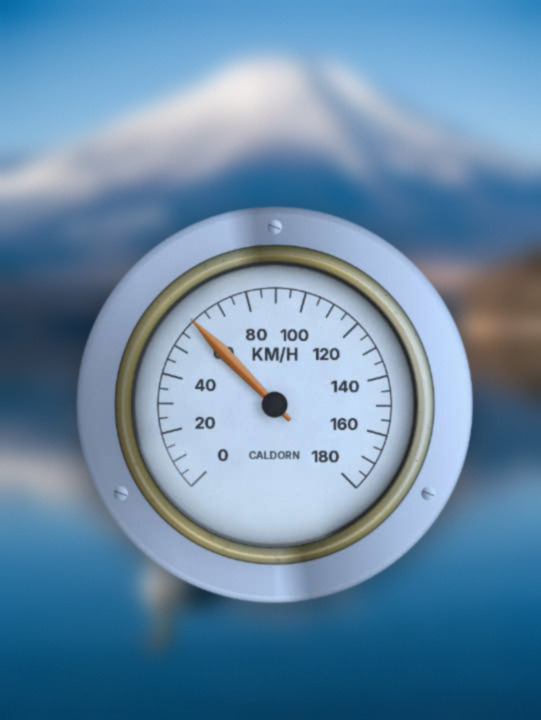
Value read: 60 km/h
